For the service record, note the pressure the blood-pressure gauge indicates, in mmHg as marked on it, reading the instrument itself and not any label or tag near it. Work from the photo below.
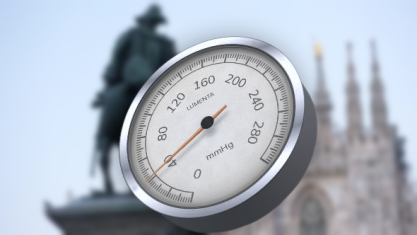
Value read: 40 mmHg
